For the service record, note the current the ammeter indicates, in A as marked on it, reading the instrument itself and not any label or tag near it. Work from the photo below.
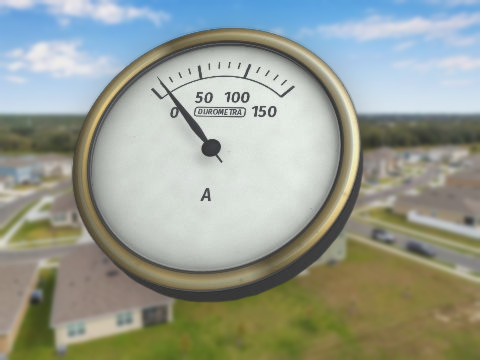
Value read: 10 A
